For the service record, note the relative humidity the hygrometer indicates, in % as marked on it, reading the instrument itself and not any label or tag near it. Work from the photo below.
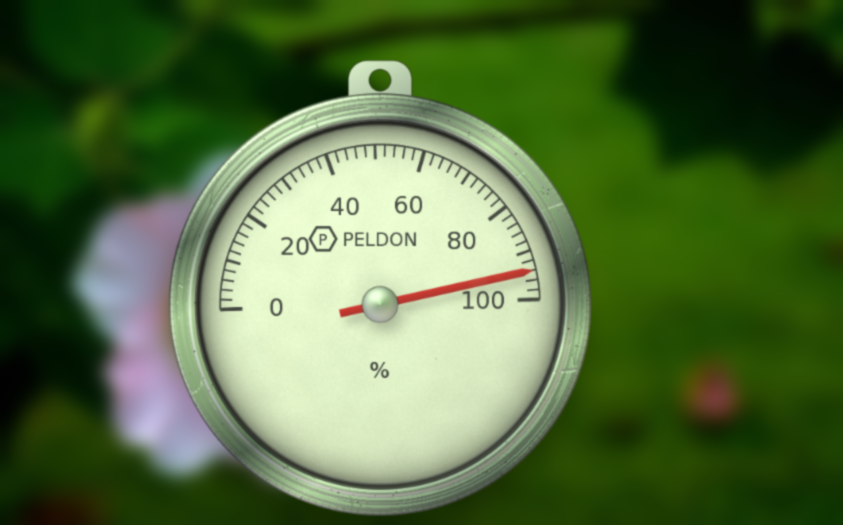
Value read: 94 %
